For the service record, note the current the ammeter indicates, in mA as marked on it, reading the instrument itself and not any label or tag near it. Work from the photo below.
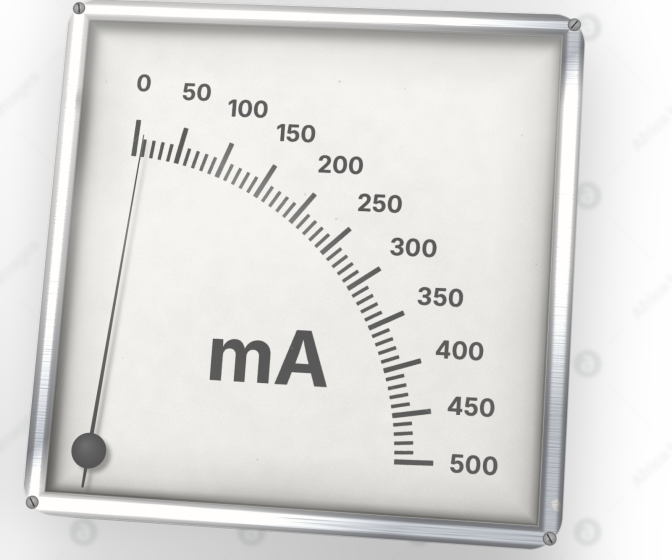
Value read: 10 mA
